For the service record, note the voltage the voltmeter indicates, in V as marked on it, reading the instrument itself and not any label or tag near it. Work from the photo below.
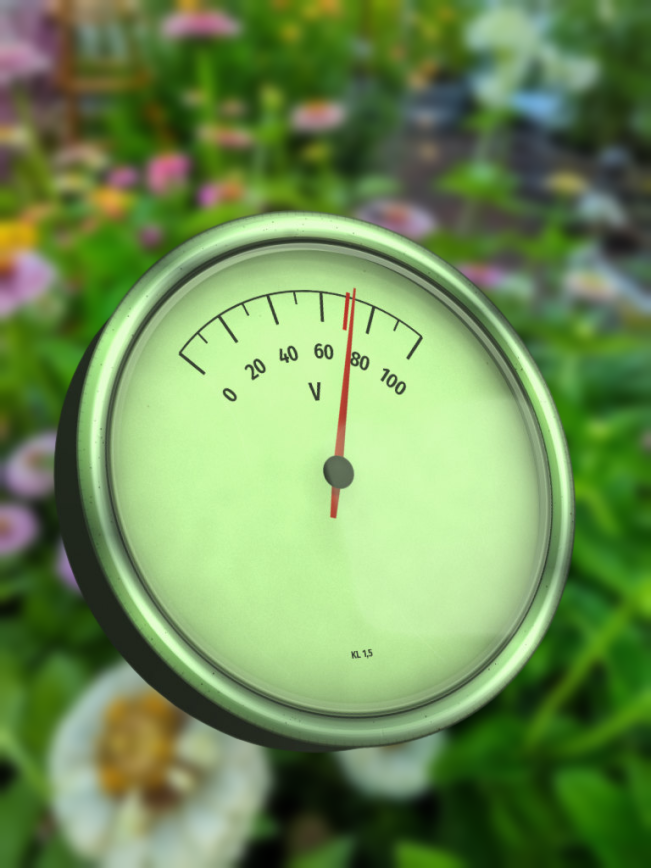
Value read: 70 V
